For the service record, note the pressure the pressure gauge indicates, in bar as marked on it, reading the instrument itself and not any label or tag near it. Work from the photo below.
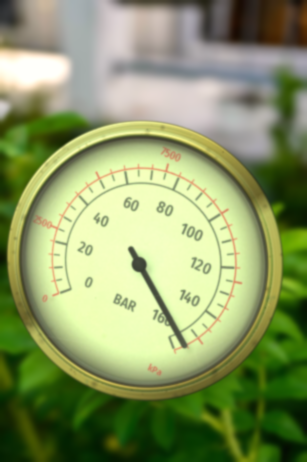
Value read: 155 bar
